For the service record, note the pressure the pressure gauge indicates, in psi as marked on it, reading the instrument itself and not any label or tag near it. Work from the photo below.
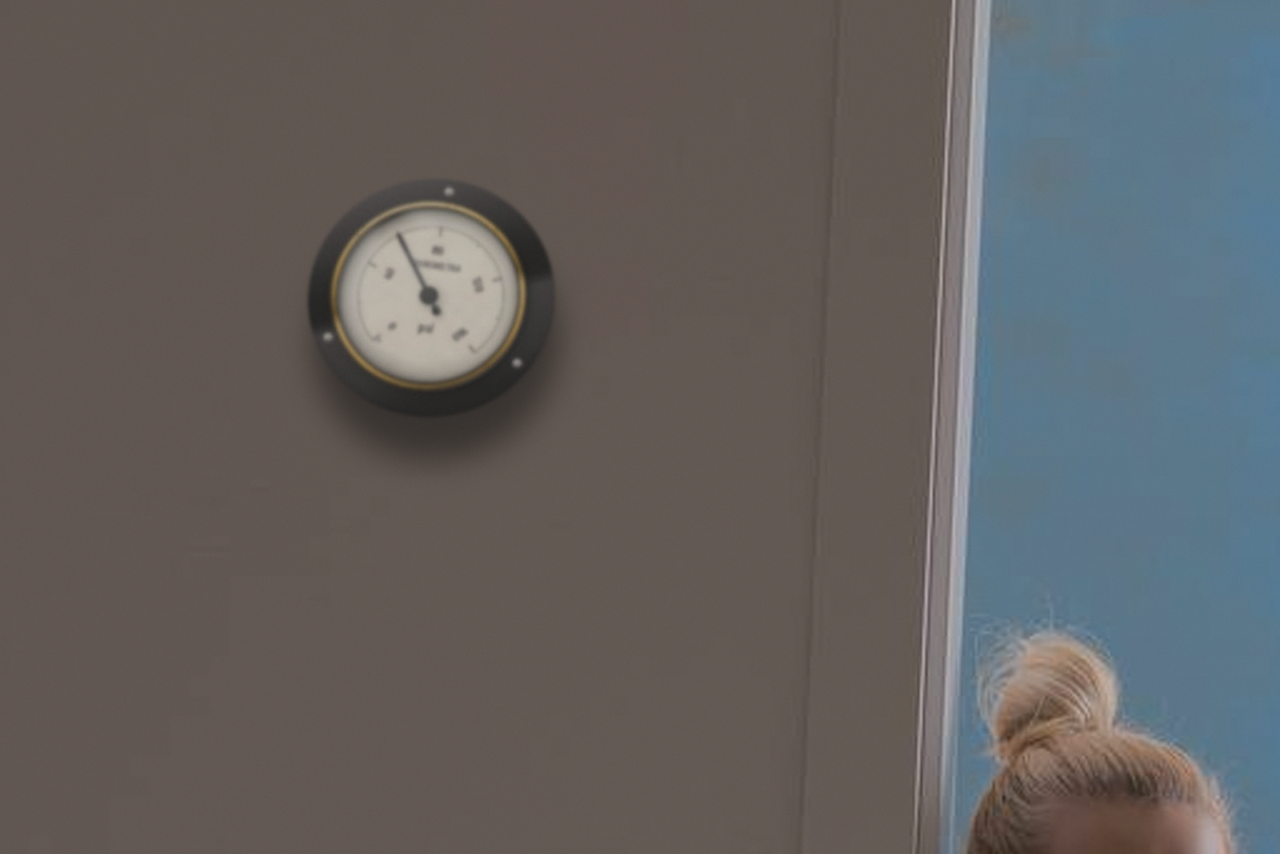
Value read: 60 psi
